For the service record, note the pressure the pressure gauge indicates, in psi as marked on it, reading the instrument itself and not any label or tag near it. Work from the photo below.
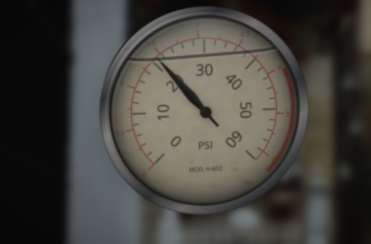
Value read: 21 psi
